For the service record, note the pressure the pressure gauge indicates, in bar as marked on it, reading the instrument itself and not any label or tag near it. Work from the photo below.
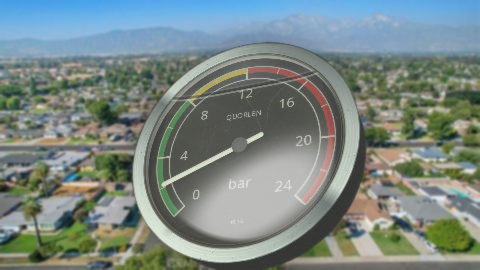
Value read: 2 bar
